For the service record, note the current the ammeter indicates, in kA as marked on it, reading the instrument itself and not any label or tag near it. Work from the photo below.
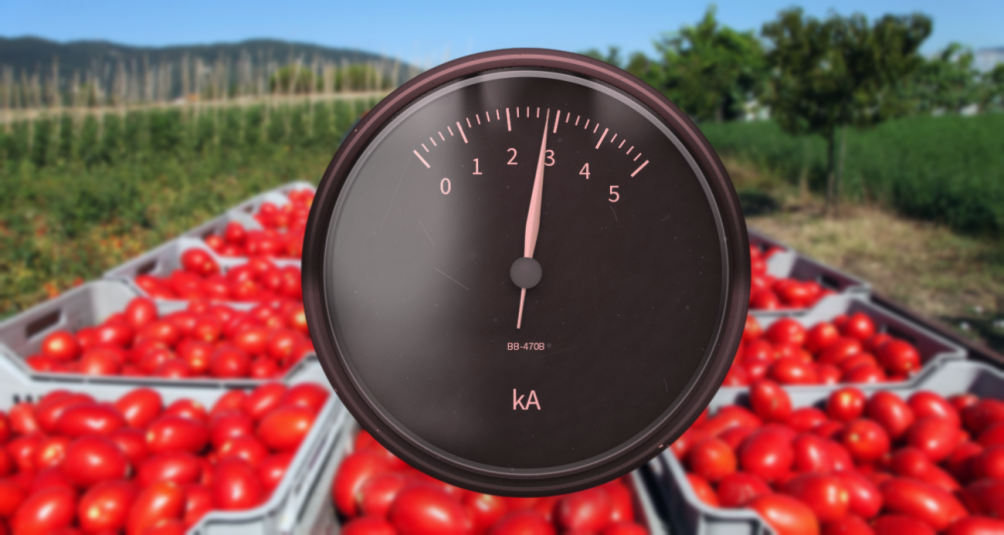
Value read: 2.8 kA
